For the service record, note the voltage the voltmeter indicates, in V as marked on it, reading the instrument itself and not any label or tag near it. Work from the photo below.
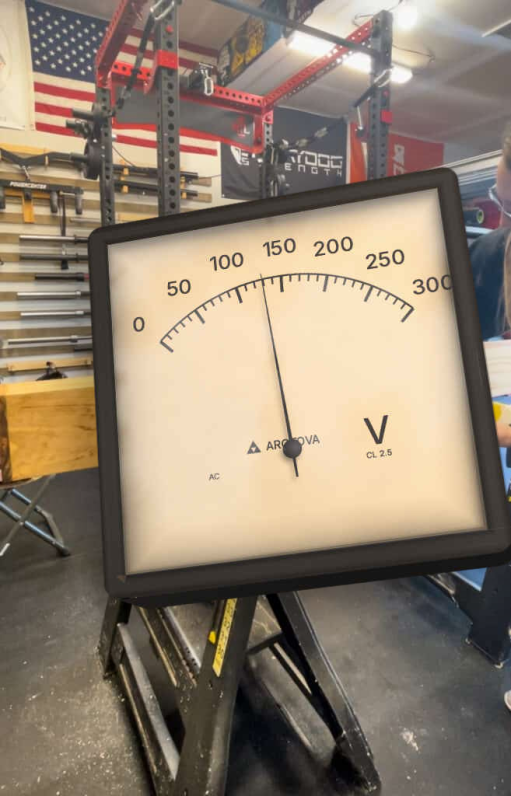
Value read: 130 V
